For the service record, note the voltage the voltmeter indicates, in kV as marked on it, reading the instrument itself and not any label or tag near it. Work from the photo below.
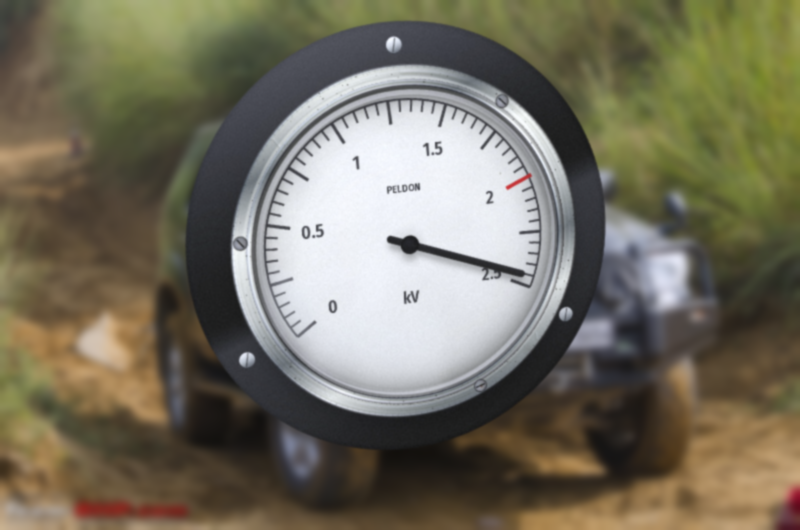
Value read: 2.45 kV
